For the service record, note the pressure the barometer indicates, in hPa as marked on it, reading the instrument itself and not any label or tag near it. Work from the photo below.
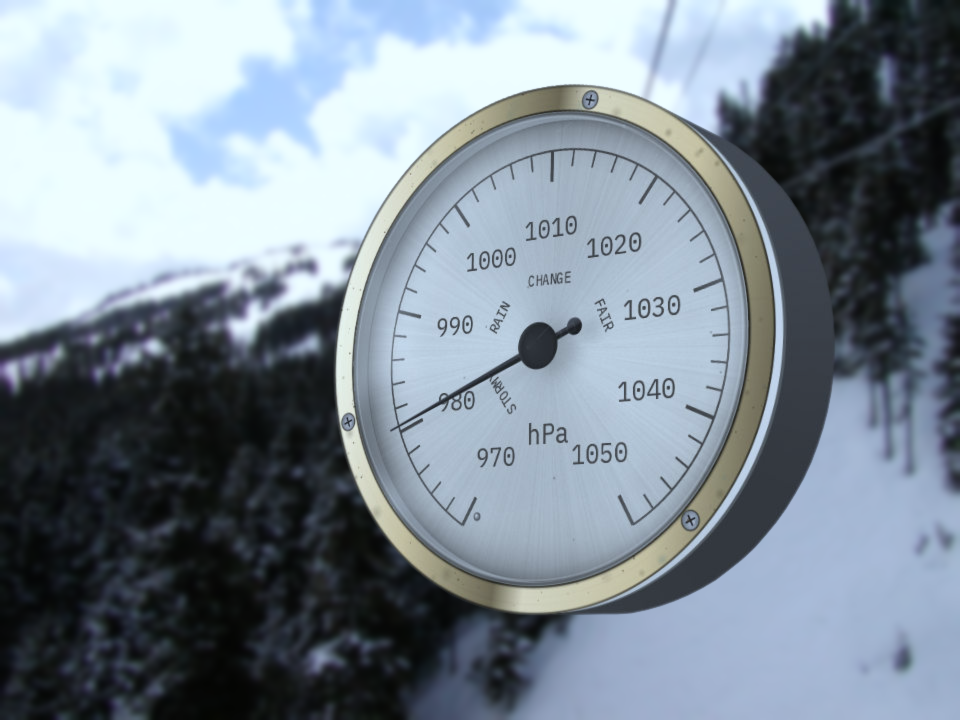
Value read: 980 hPa
